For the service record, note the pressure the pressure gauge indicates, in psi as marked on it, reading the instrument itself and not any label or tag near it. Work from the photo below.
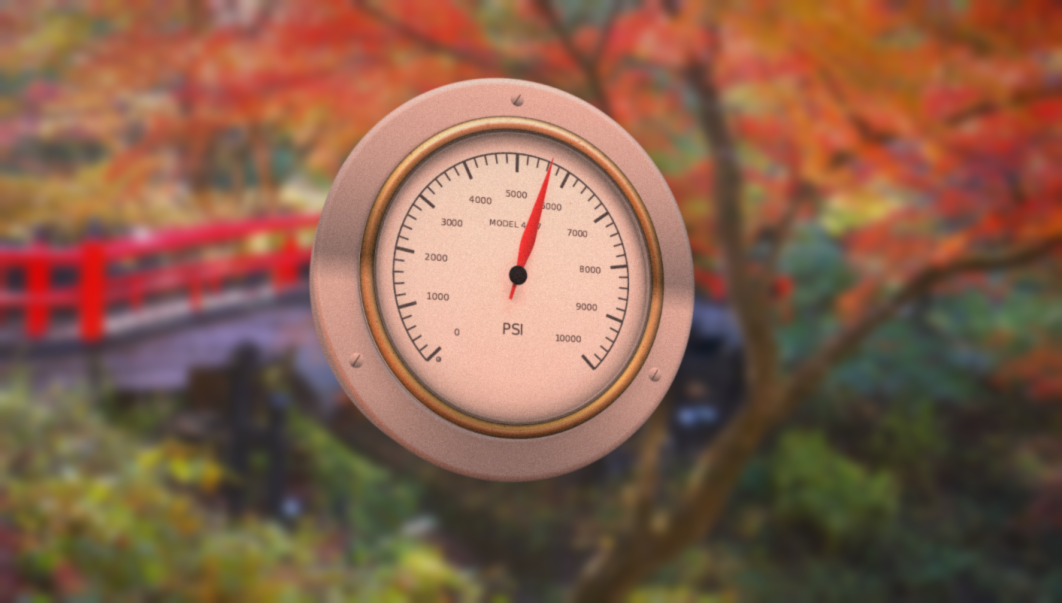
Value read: 5600 psi
